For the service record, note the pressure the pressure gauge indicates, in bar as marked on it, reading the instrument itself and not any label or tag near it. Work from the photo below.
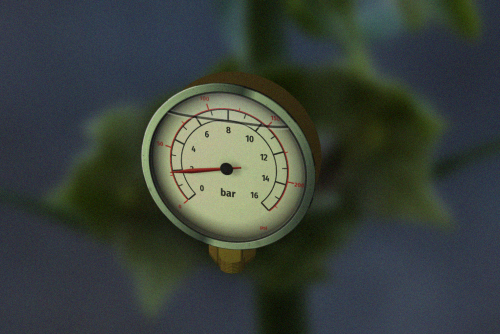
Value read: 2 bar
